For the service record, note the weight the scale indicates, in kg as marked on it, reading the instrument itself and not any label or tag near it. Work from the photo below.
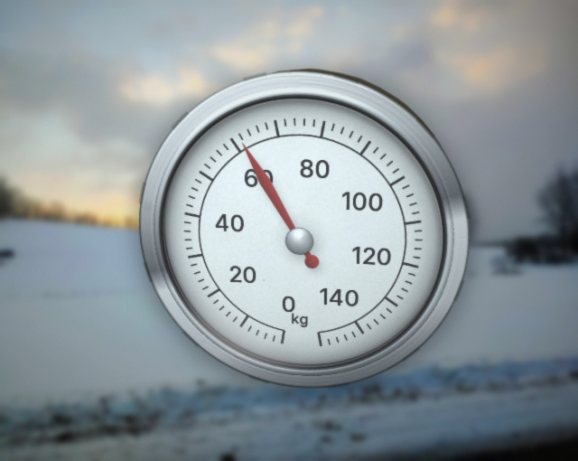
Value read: 62 kg
